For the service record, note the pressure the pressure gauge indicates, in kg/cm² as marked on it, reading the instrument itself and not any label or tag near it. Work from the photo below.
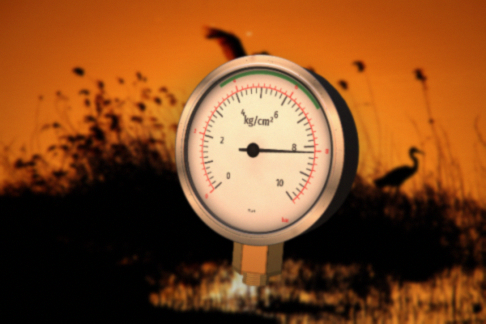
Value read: 8.2 kg/cm²
